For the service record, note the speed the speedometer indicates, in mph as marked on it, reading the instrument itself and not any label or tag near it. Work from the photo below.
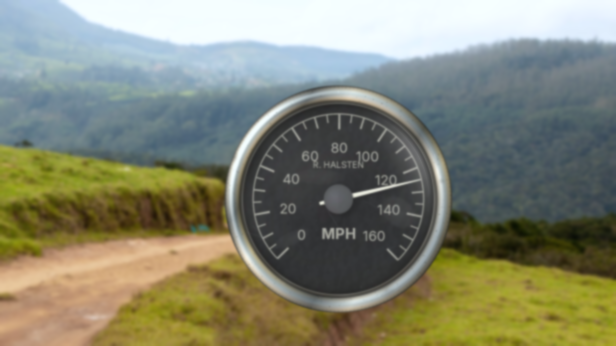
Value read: 125 mph
